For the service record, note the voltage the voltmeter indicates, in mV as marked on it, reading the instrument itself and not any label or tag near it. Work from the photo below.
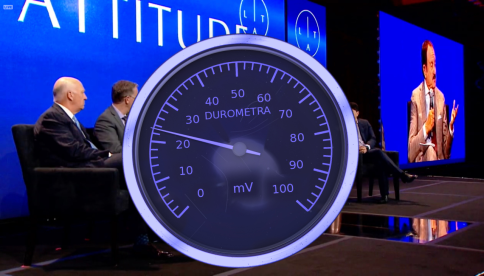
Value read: 23 mV
